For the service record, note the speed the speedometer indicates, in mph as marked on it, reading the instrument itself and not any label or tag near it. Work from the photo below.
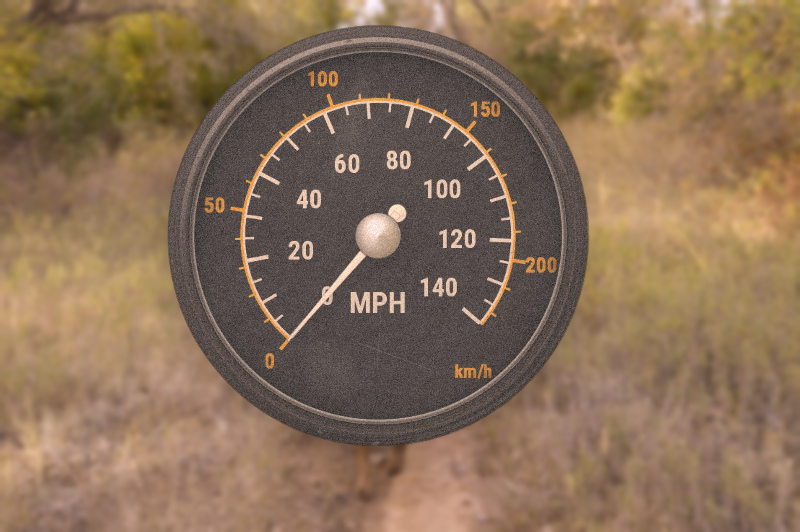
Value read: 0 mph
